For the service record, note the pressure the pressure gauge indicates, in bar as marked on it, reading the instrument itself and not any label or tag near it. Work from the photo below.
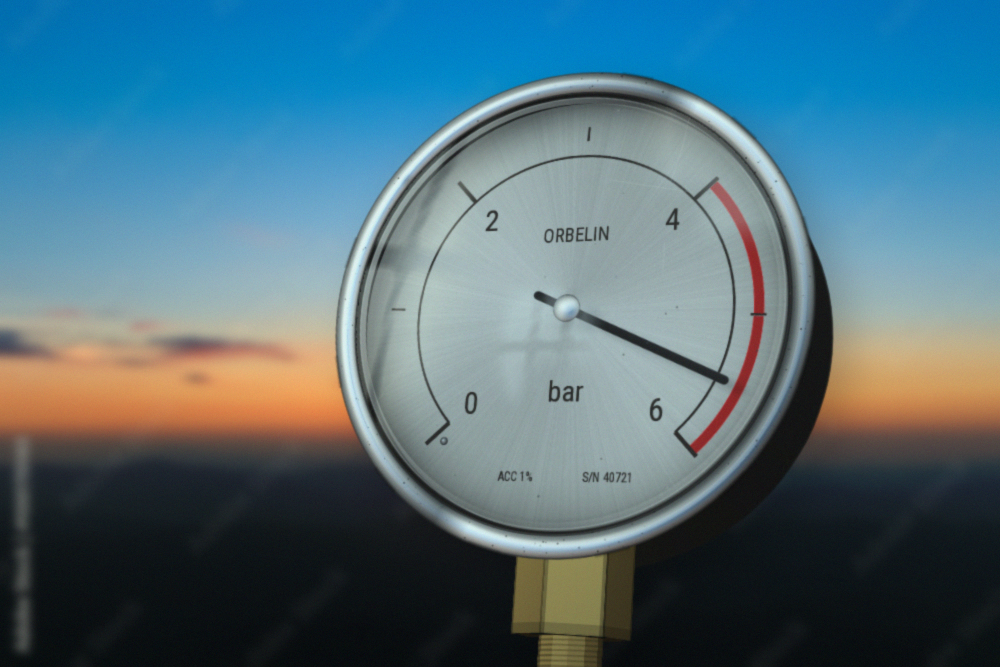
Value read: 5.5 bar
